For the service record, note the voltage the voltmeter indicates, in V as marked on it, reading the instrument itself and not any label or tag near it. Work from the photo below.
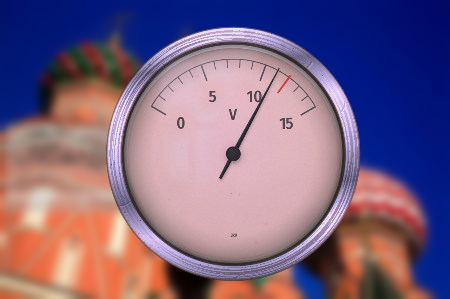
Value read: 11 V
